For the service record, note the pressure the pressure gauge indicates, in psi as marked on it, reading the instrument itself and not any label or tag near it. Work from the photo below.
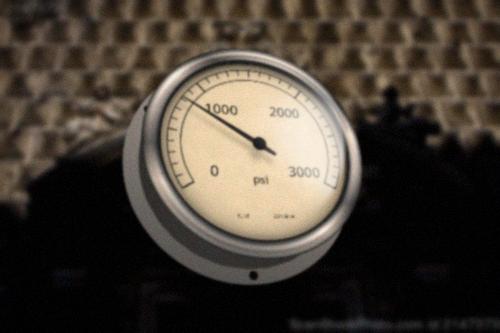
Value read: 800 psi
